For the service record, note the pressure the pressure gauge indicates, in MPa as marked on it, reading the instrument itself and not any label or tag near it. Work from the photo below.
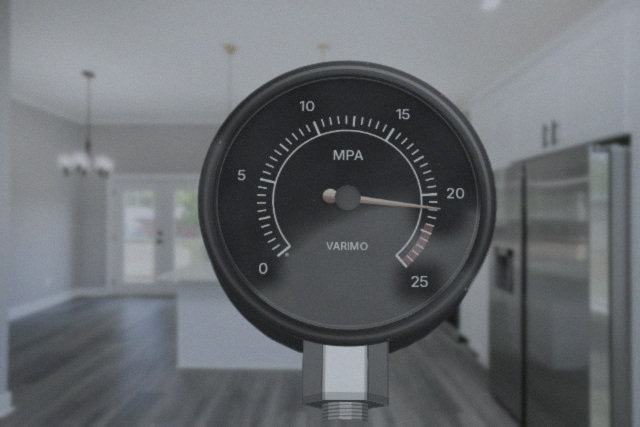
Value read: 21 MPa
